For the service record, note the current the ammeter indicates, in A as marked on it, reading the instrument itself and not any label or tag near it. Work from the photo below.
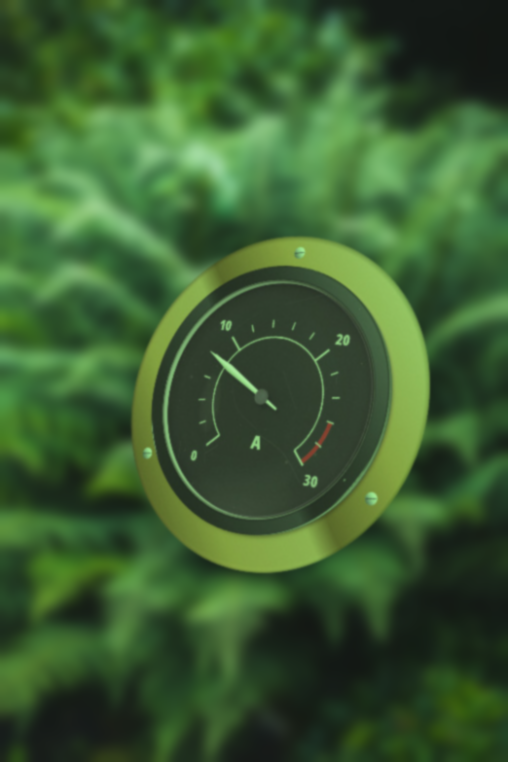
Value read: 8 A
